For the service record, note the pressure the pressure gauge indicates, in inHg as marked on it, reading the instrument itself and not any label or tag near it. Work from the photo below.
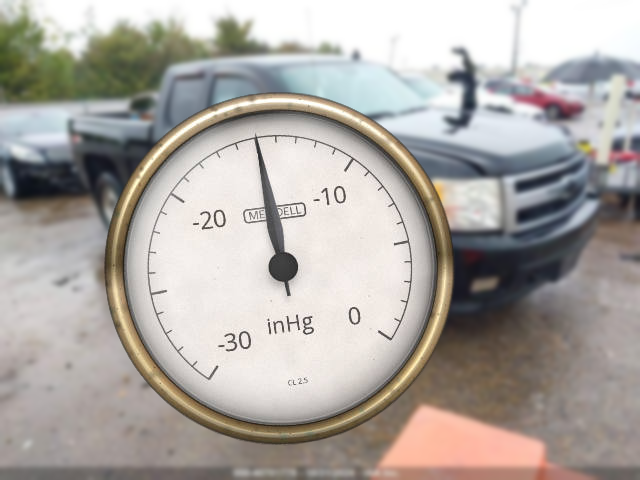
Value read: -15 inHg
